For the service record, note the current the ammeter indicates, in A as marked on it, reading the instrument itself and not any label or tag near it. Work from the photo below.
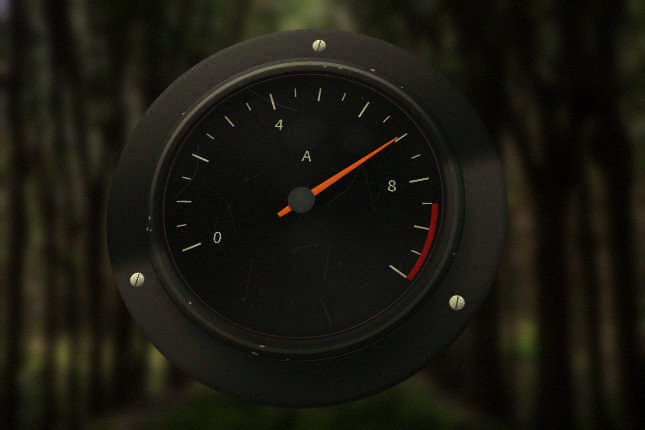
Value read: 7 A
